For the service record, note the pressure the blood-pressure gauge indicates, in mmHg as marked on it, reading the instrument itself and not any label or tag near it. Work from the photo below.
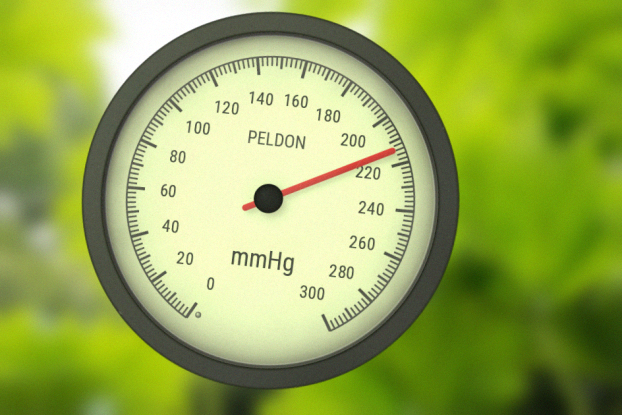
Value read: 214 mmHg
